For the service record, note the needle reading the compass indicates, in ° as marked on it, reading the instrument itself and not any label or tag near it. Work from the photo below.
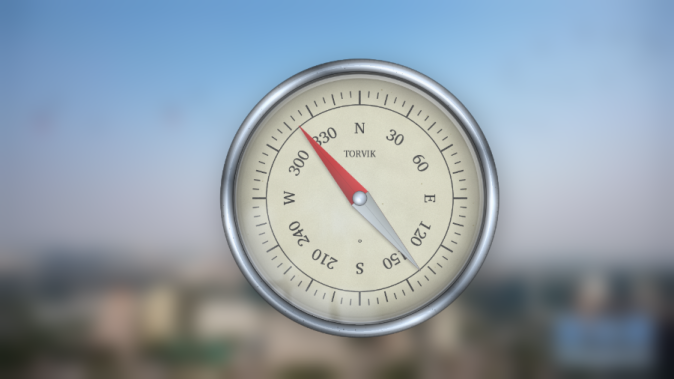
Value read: 320 °
